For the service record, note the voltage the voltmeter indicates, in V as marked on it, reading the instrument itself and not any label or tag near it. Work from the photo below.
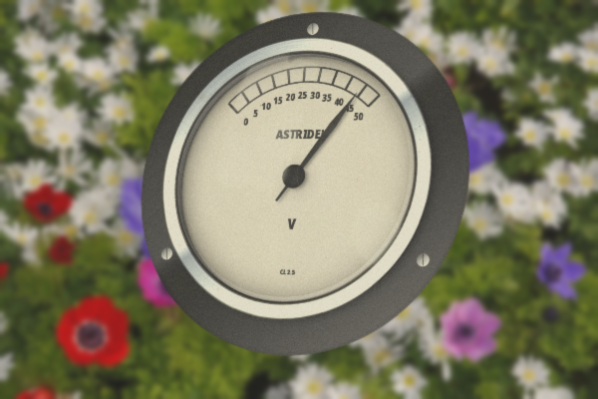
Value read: 45 V
